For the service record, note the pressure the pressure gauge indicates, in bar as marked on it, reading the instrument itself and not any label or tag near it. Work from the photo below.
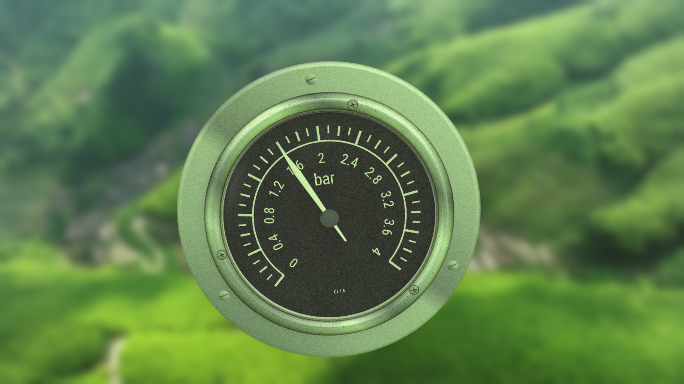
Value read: 1.6 bar
